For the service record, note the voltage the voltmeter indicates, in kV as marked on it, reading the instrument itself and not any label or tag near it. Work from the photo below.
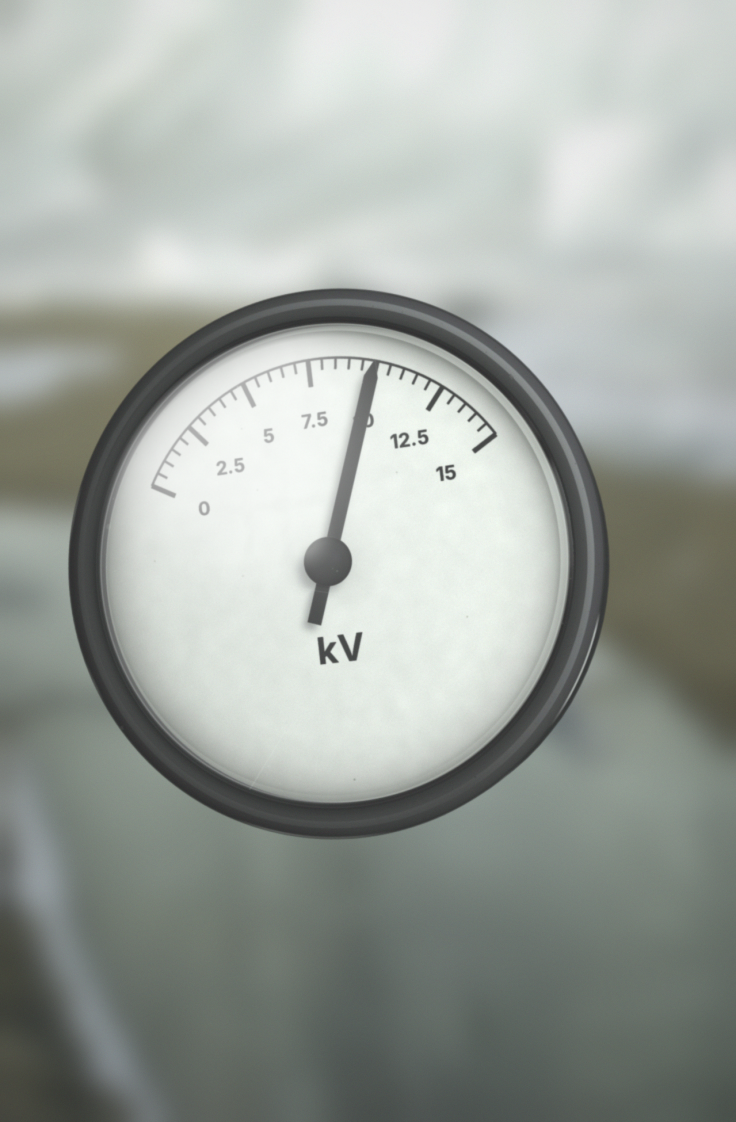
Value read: 10 kV
